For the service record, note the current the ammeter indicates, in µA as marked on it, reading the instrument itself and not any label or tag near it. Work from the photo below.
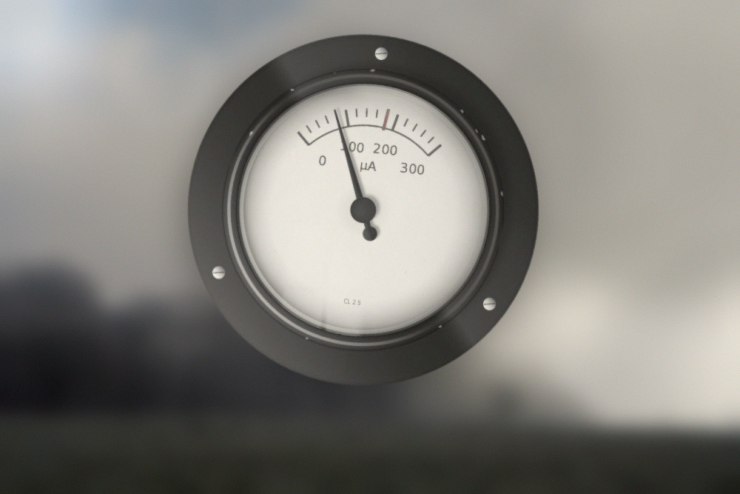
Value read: 80 µA
